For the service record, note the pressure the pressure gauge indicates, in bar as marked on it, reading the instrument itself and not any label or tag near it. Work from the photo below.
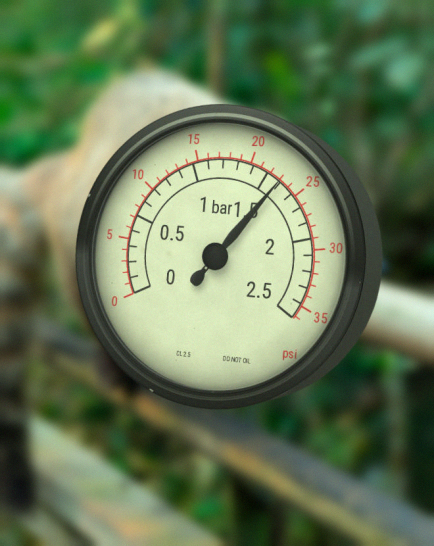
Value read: 1.6 bar
